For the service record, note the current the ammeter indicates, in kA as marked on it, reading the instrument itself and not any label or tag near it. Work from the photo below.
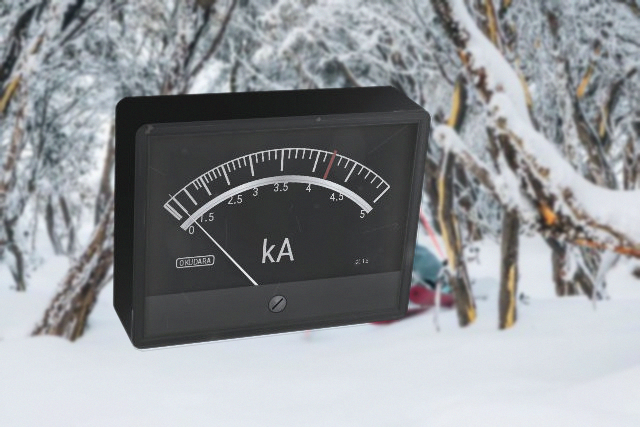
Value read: 1 kA
